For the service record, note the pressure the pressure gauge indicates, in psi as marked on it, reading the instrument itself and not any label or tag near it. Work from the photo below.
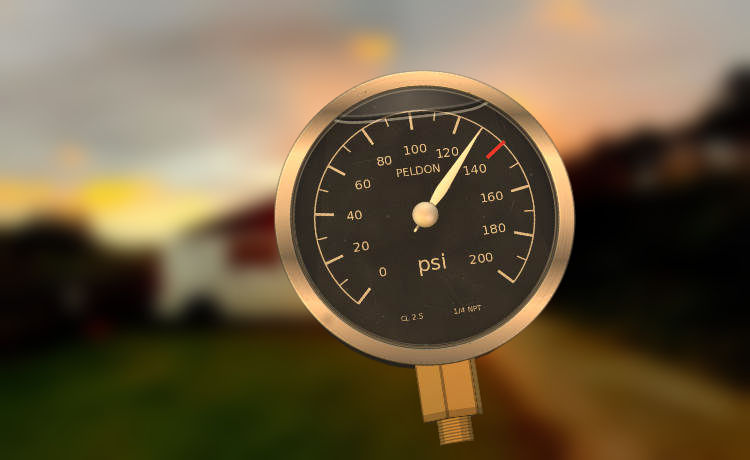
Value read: 130 psi
